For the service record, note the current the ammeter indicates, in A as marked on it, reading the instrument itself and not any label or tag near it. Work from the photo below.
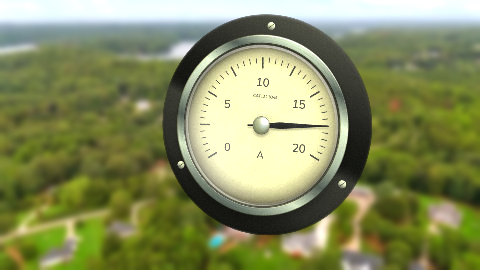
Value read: 17.5 A
